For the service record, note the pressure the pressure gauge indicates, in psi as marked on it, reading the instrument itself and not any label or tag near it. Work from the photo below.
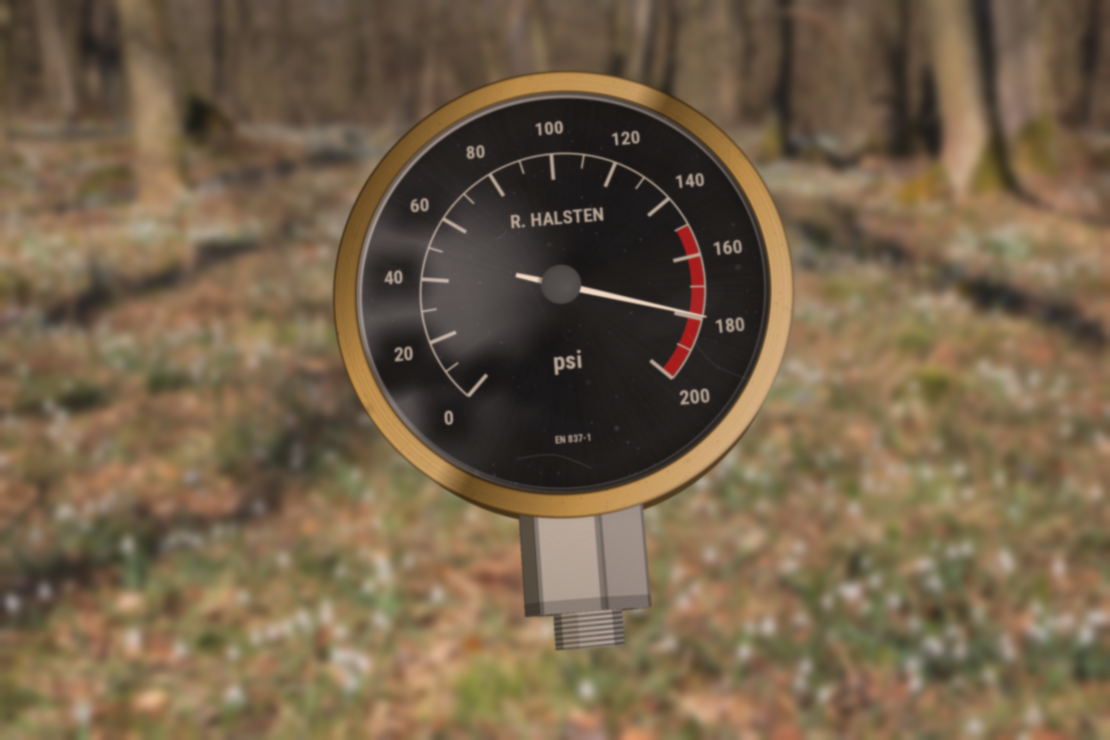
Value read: 180 psi
